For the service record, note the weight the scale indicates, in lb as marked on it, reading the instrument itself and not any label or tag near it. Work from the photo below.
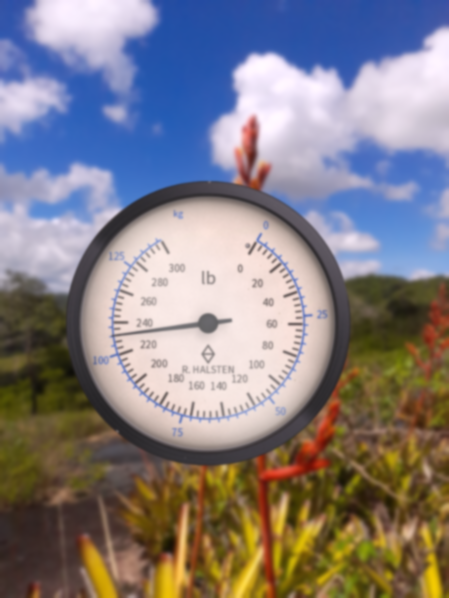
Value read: 232 lb
